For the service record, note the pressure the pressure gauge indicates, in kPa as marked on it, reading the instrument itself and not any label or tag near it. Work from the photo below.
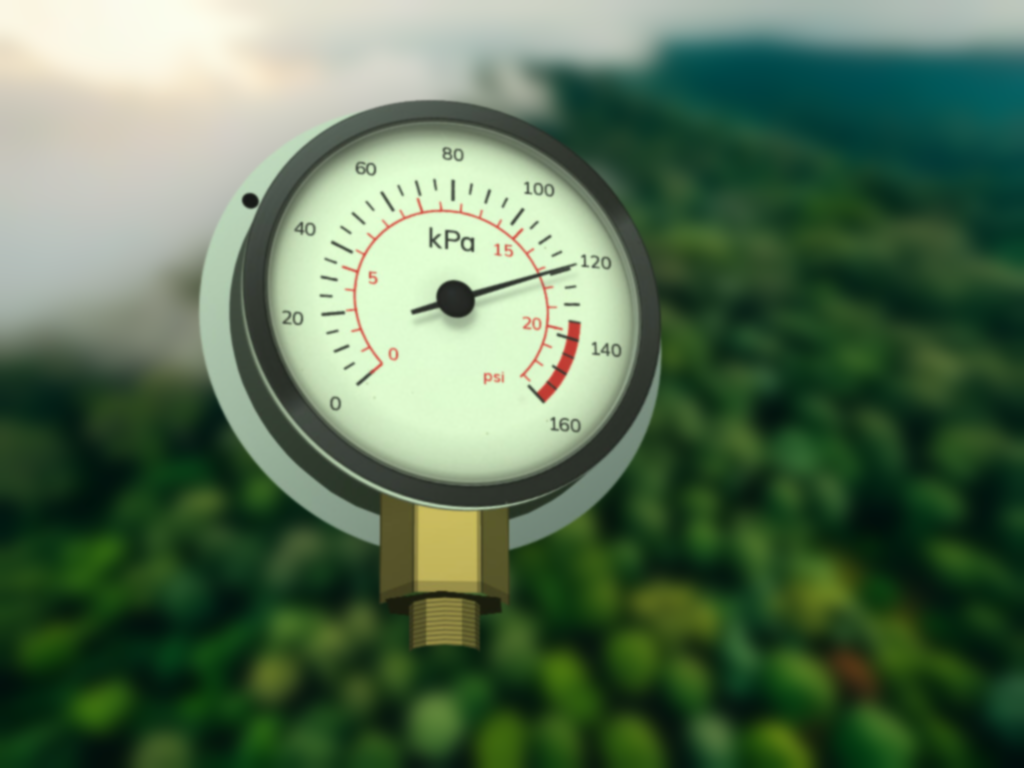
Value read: 120 kPa
